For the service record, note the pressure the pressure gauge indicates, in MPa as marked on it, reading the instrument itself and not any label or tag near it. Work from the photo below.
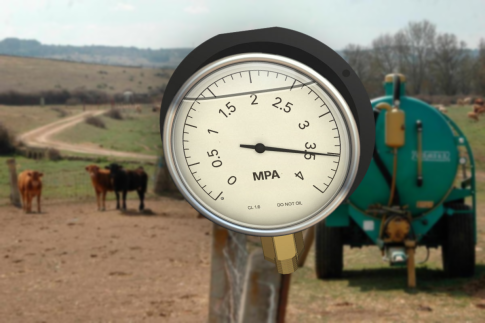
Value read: 3.5 MPa
